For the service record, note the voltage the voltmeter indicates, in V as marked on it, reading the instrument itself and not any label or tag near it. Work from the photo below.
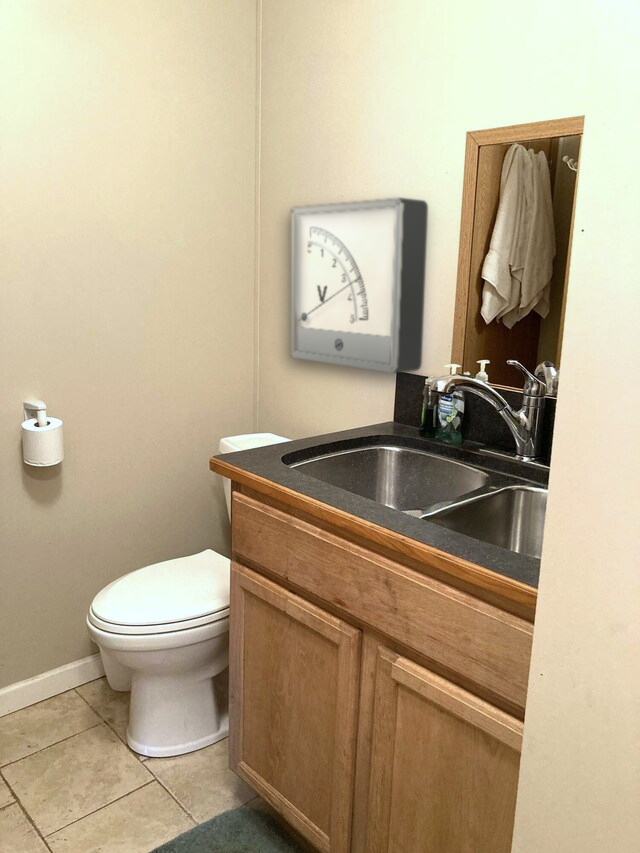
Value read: 3.5 V
